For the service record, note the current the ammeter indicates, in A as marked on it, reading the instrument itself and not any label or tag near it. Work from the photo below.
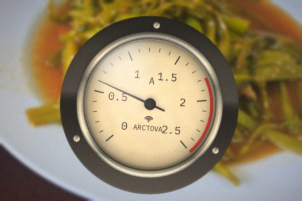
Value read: 0.6 A
